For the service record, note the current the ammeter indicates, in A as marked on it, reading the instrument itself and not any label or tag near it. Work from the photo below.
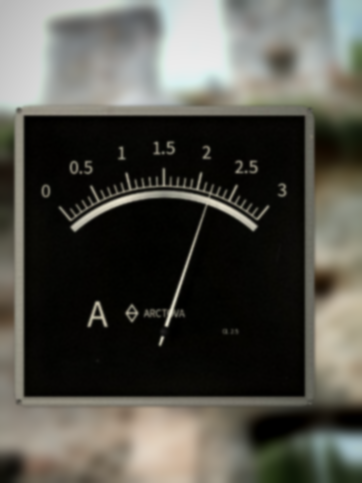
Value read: 2.2 A
